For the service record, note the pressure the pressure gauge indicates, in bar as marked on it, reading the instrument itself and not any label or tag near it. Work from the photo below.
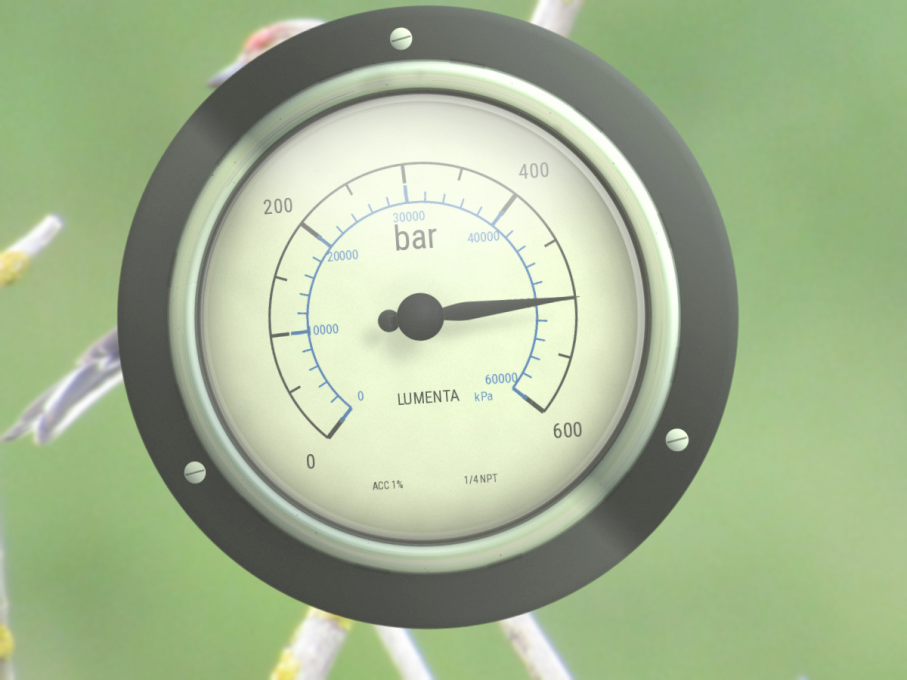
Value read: 500 bar
